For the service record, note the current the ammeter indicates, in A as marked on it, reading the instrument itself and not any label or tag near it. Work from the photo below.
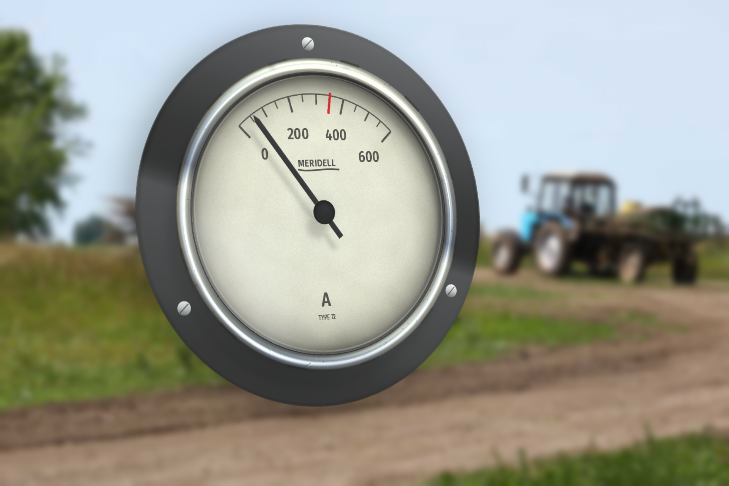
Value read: 50 A
